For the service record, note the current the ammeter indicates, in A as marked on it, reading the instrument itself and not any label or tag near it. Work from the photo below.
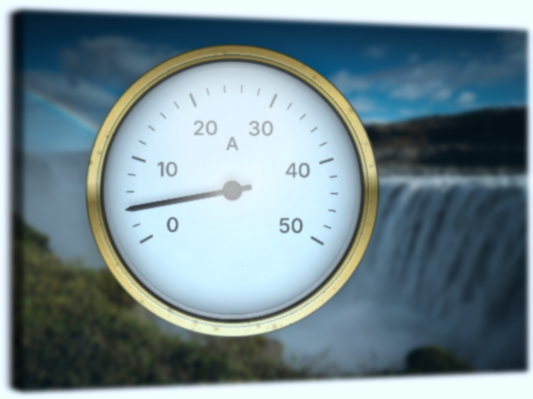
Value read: 4 A
